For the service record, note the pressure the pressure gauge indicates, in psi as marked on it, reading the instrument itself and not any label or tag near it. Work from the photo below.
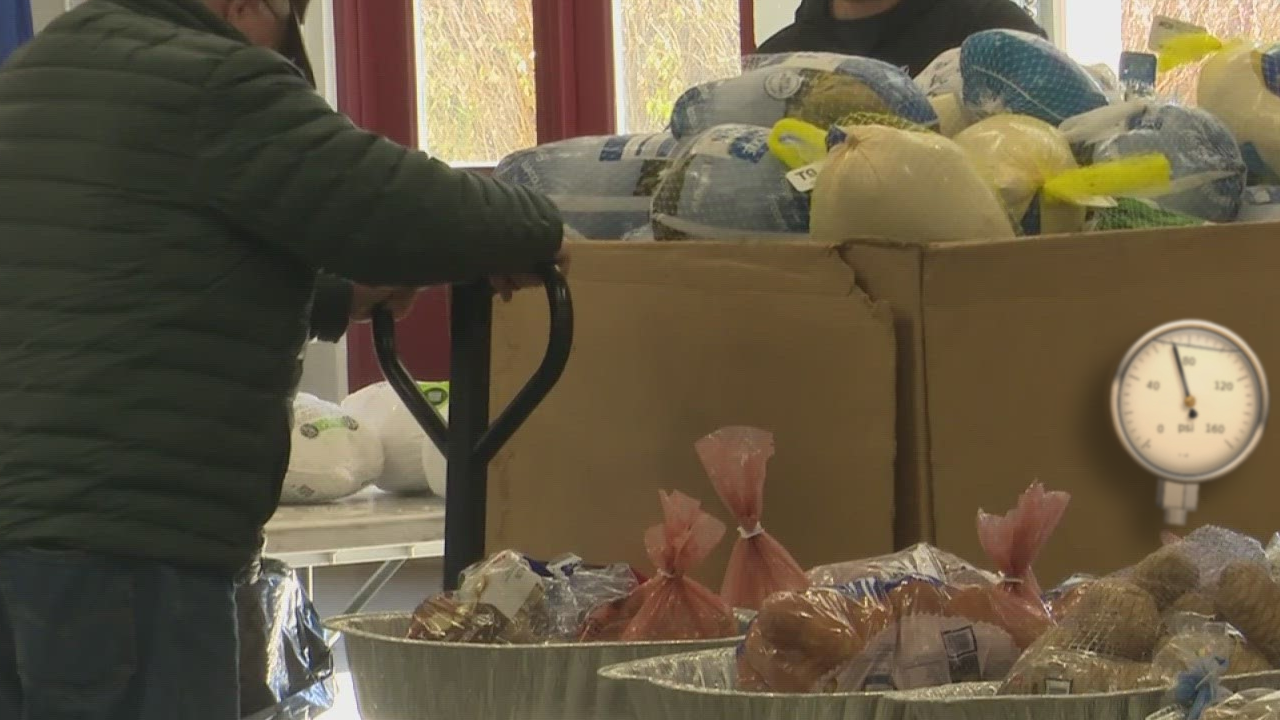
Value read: 70 psi
